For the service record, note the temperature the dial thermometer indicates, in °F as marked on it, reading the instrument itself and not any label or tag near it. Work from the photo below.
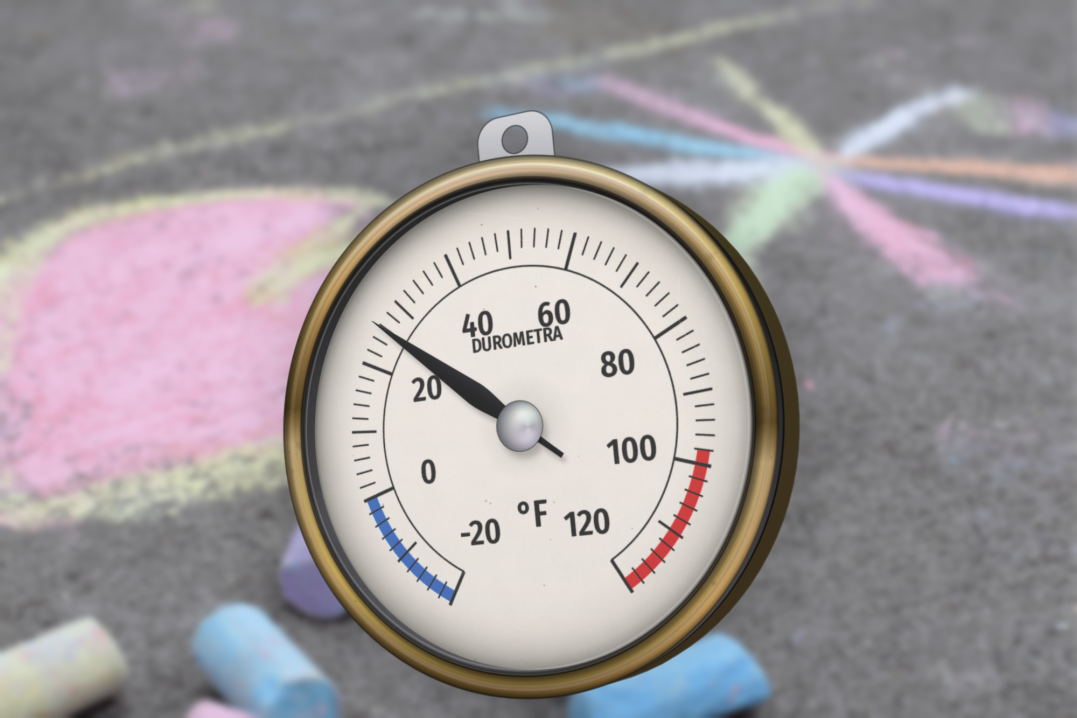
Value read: 26 °F
